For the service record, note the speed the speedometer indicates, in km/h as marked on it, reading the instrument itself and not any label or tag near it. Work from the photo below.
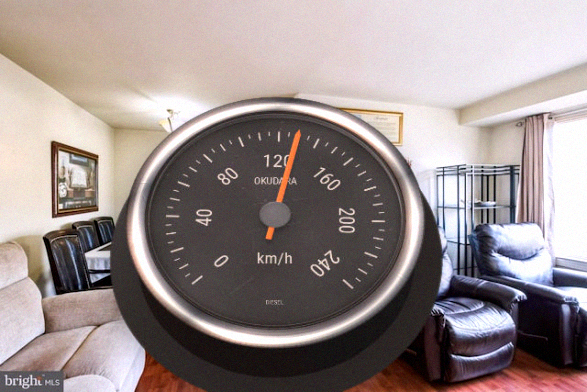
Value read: 130 km/h
